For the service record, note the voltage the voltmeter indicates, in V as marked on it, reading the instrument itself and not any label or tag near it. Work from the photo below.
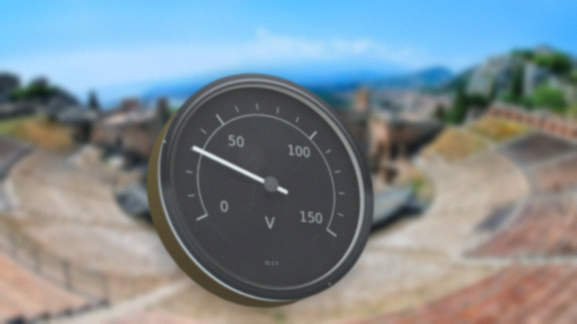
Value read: 30 V
